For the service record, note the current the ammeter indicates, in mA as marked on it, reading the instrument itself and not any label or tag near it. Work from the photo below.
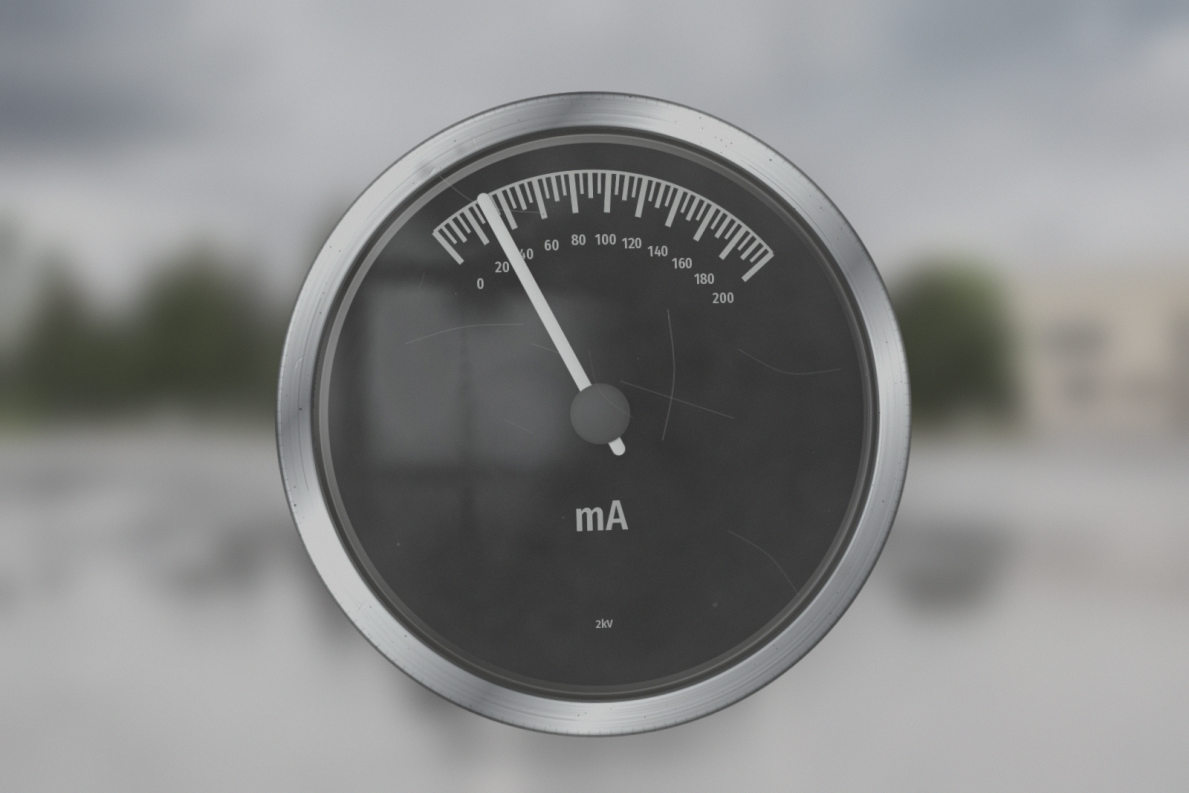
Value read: 30 mA
